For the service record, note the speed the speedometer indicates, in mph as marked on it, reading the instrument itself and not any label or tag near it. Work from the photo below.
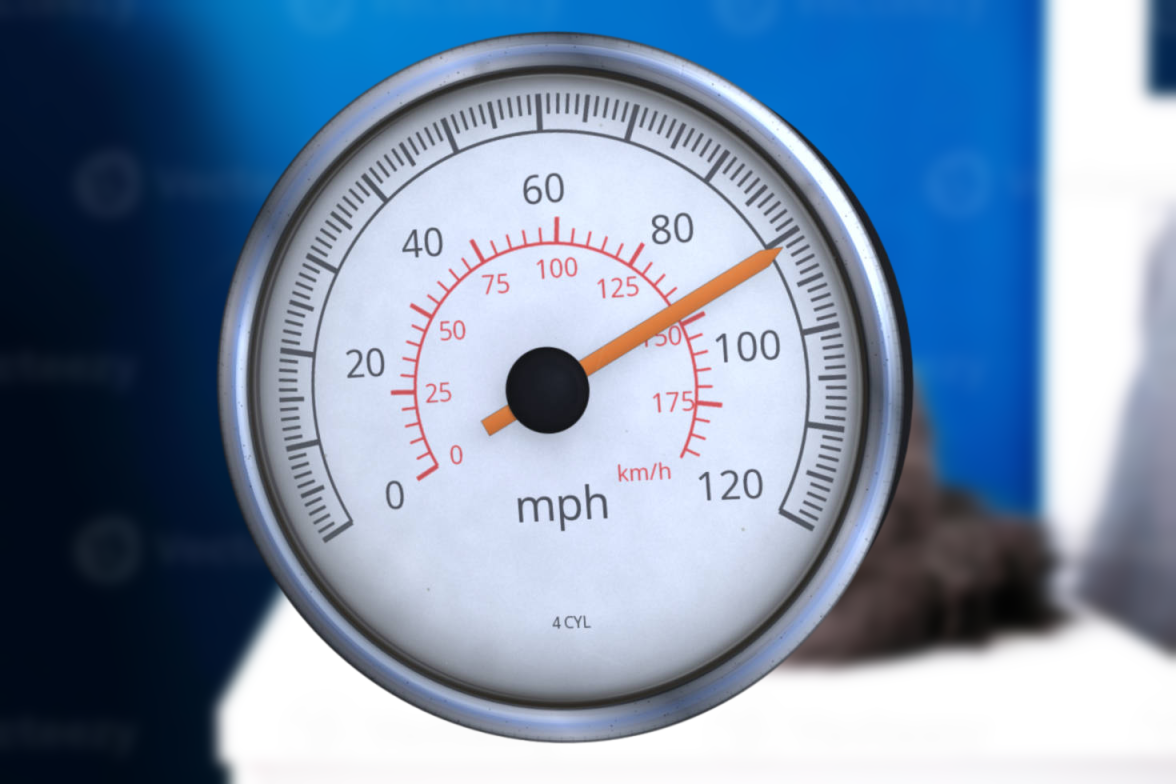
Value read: 91 mph
